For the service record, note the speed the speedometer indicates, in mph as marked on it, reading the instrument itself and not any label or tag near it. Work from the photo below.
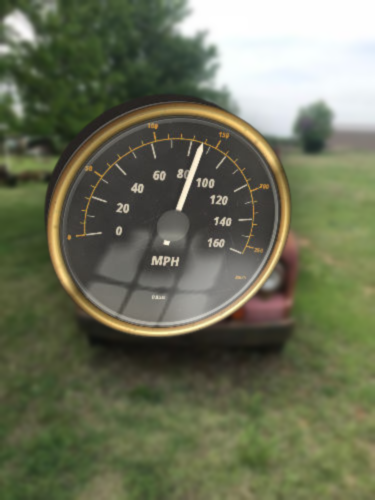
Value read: 85 mph
